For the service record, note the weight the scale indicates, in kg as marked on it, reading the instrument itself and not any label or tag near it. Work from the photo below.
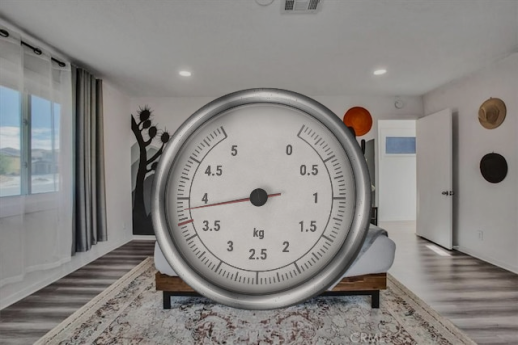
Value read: 3.85 kg
